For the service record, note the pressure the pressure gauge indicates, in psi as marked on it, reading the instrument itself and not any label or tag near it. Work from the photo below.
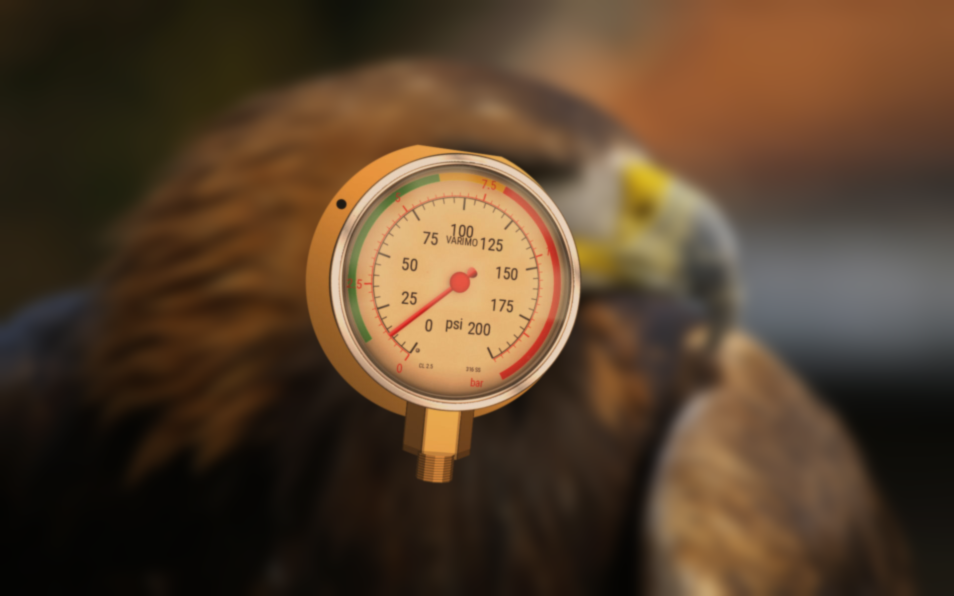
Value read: 12.5 psi
